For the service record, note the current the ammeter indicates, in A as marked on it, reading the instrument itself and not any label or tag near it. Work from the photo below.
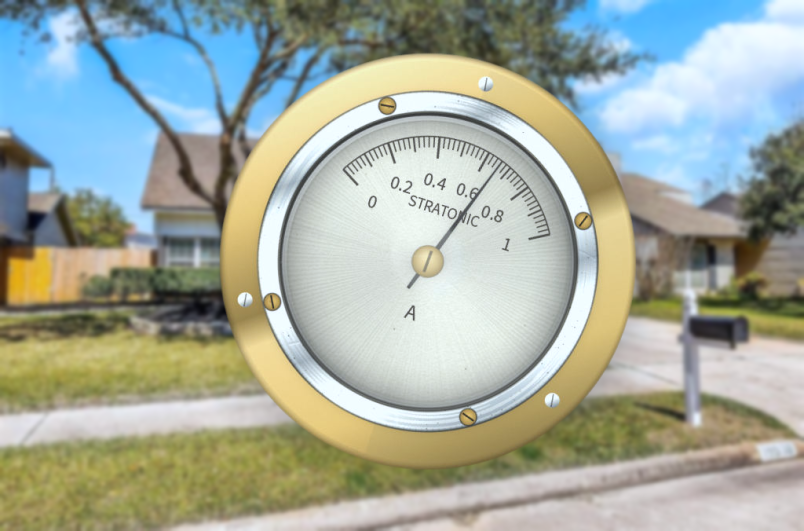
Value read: 0.66 A
